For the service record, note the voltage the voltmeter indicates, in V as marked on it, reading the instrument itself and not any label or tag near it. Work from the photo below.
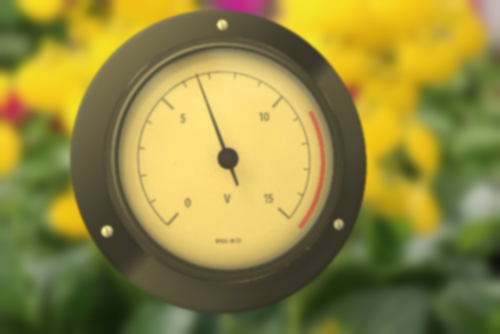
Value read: 6.5 V
